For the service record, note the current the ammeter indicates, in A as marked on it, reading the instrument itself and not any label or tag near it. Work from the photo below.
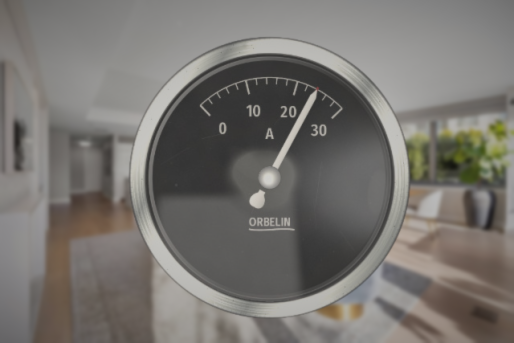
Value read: 24 A
